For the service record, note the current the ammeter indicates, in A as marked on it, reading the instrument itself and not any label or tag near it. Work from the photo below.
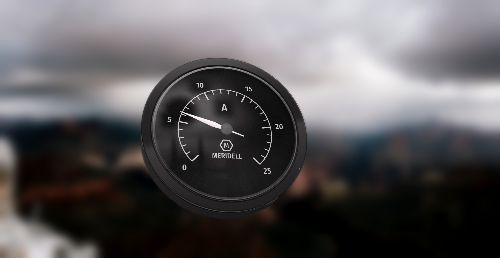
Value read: 6 A
